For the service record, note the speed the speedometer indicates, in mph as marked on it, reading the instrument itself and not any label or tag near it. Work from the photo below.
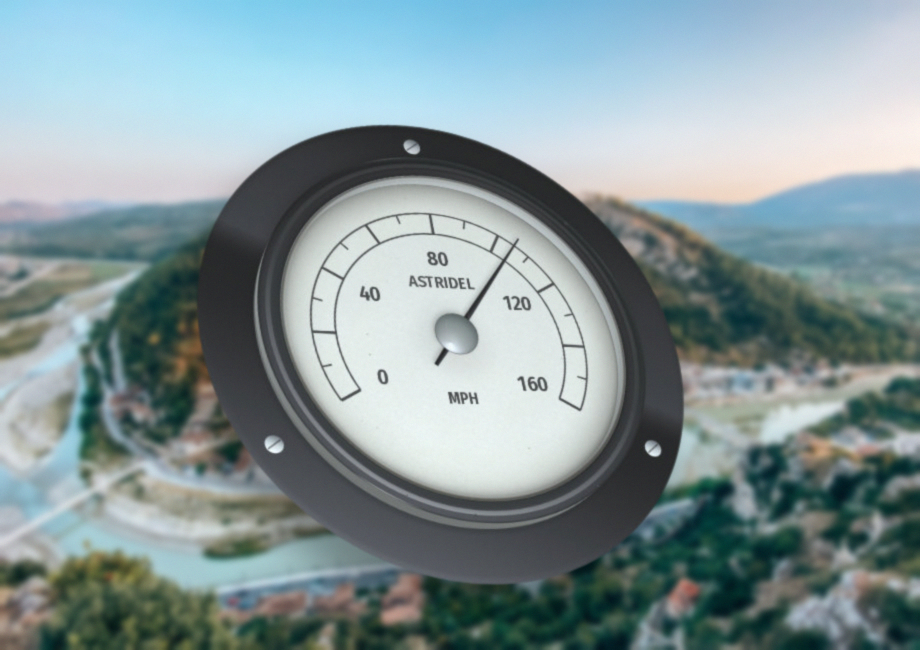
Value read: 105 mph
